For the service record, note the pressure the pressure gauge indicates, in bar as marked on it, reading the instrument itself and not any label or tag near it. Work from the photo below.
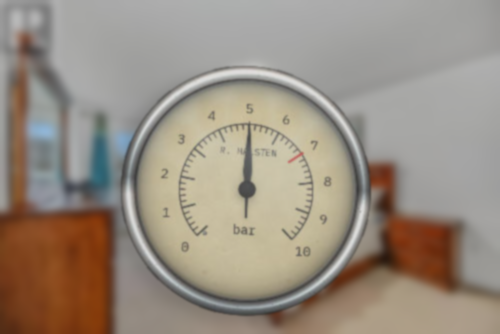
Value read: 5 bar
